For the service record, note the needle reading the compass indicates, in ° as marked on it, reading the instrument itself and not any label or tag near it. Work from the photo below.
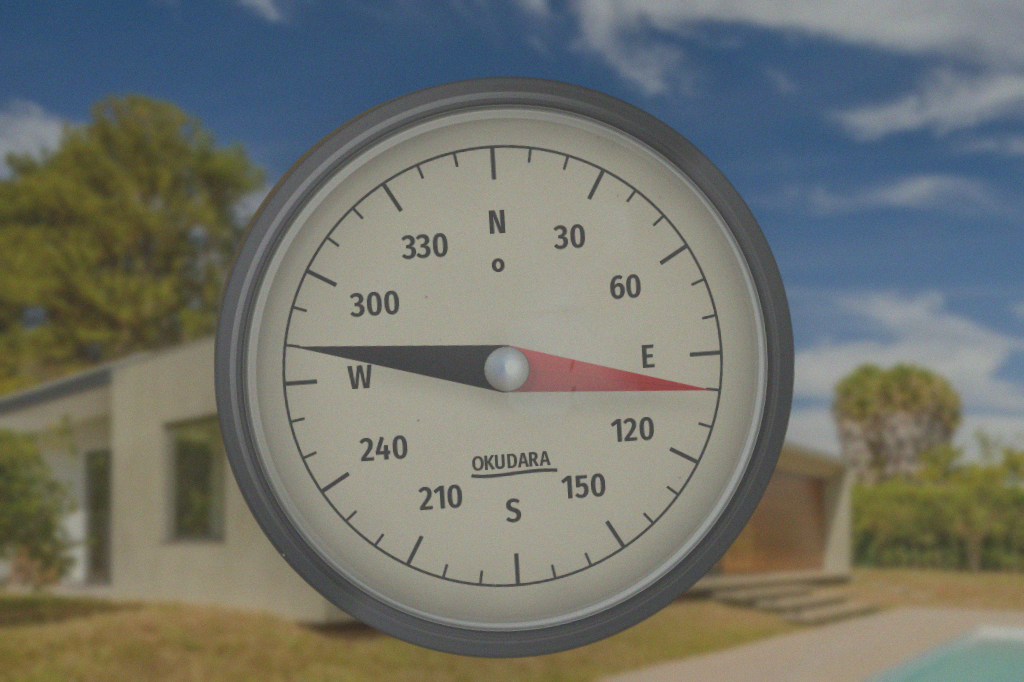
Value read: 100 °
